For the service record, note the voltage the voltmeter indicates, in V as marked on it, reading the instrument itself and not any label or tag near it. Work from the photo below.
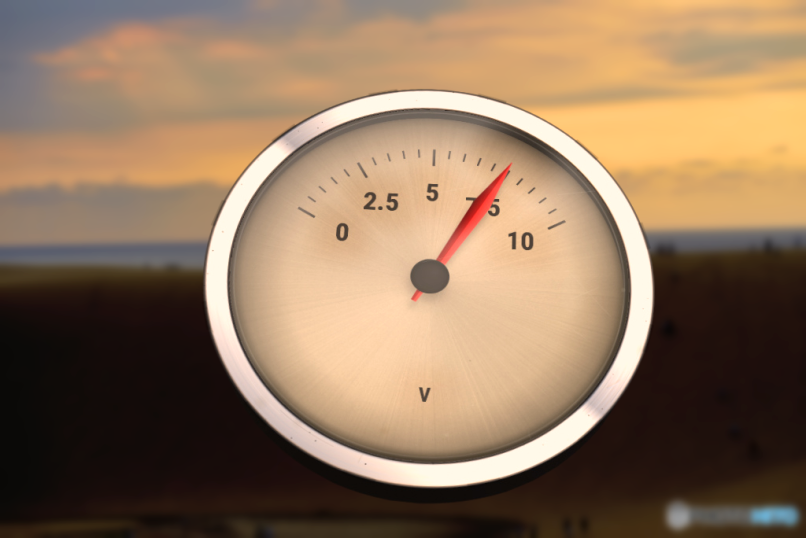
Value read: 7.5 V
